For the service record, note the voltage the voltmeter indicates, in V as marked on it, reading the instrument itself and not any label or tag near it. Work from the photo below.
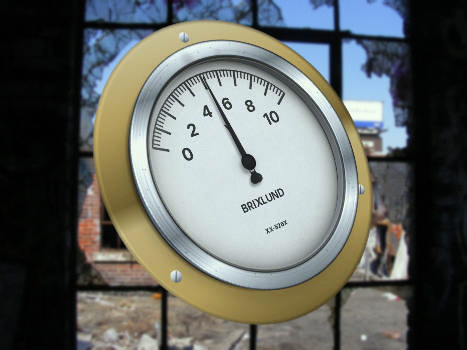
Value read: 5 V
